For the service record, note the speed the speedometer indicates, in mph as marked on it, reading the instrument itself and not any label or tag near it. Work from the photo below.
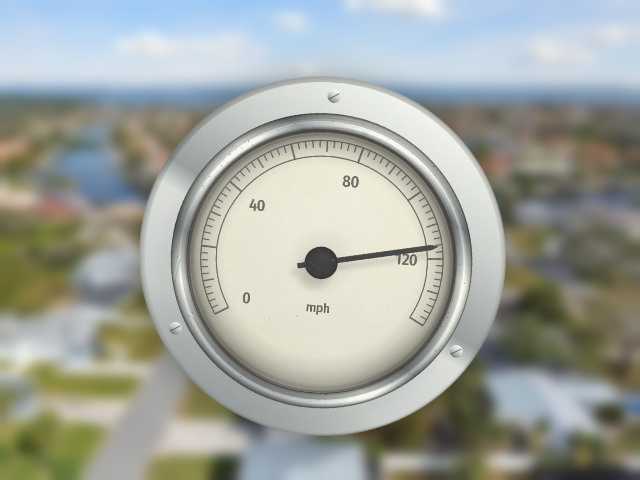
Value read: 116 mph
